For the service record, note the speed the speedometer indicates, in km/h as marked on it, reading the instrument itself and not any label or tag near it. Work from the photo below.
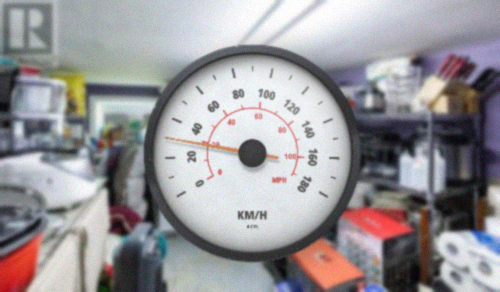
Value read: 30 km/h
